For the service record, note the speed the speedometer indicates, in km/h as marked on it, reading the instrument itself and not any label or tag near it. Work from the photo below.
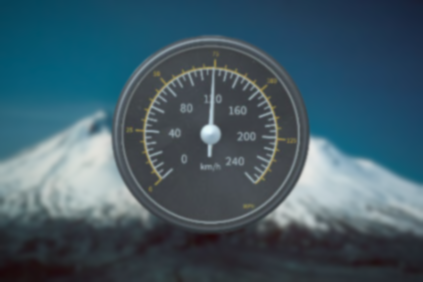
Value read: 120 km/h
